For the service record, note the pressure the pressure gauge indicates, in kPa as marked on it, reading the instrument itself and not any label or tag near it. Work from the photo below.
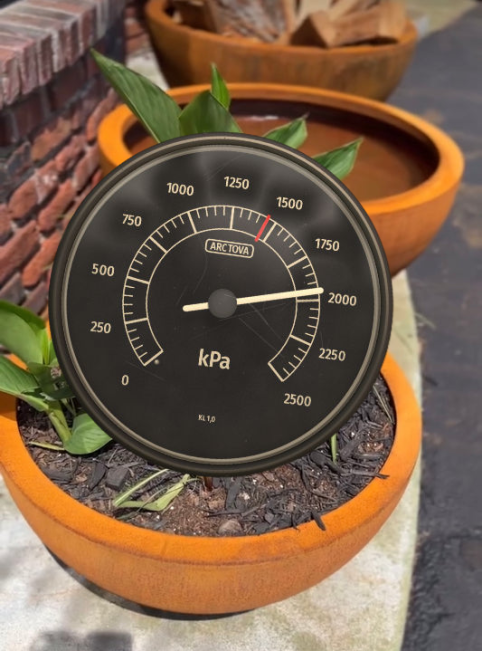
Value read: 1950 kPa
